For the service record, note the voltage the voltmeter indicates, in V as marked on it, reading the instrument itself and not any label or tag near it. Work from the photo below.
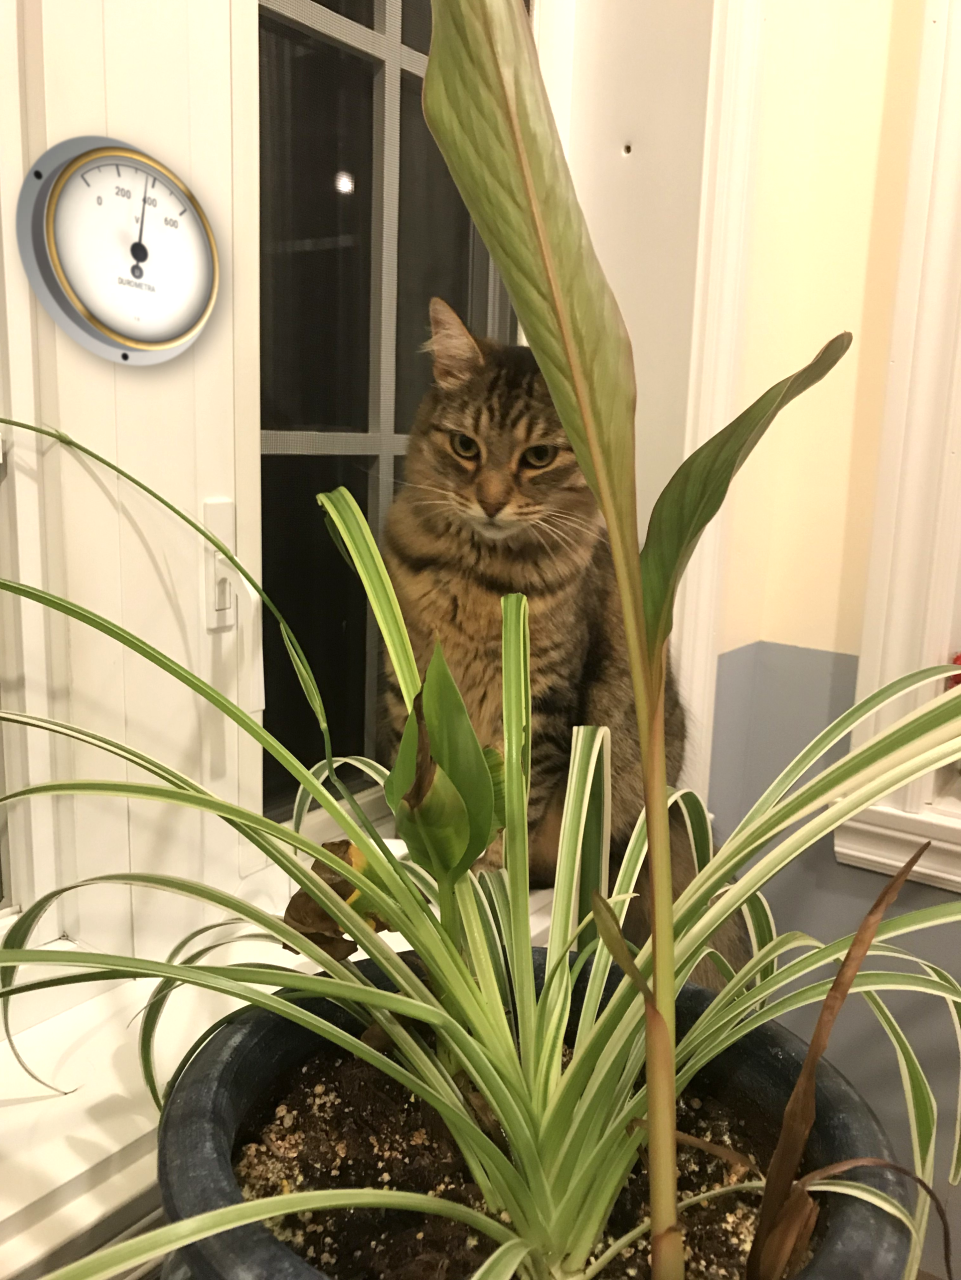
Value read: 350 V
